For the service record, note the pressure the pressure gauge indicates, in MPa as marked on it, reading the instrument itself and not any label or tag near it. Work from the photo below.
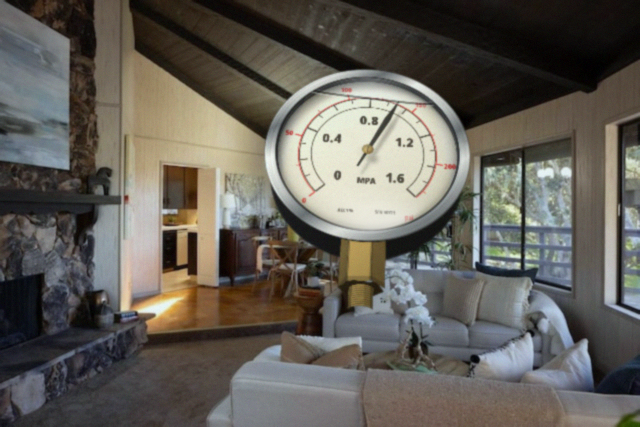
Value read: 0.95 MPa
